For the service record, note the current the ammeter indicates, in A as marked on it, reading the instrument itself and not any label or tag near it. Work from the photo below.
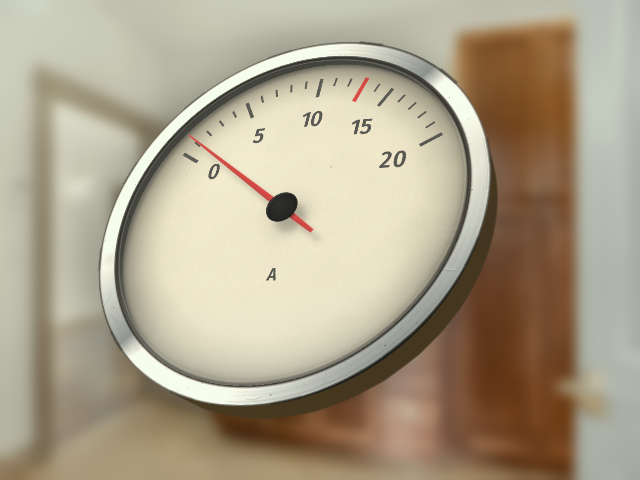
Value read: 1 A
